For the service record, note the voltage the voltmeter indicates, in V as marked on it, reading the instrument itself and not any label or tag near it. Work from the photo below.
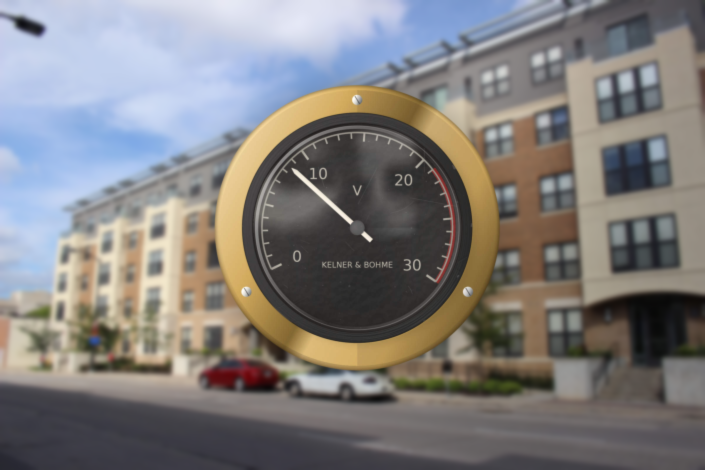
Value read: 8.5 V
